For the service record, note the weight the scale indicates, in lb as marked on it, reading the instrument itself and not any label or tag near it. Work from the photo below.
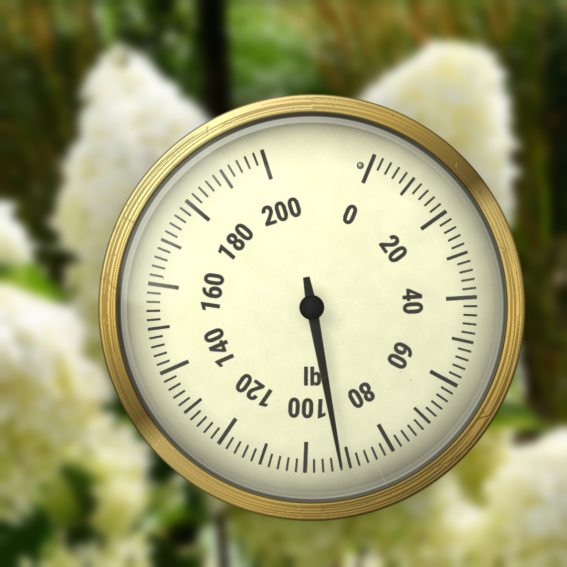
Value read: 92 lb
